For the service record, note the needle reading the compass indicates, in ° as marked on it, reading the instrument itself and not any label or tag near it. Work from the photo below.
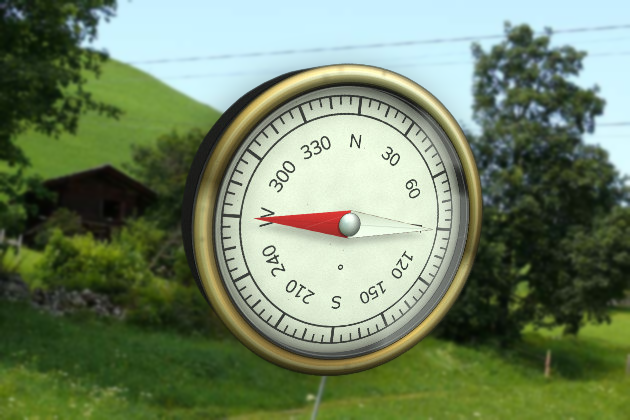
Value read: 270 °
